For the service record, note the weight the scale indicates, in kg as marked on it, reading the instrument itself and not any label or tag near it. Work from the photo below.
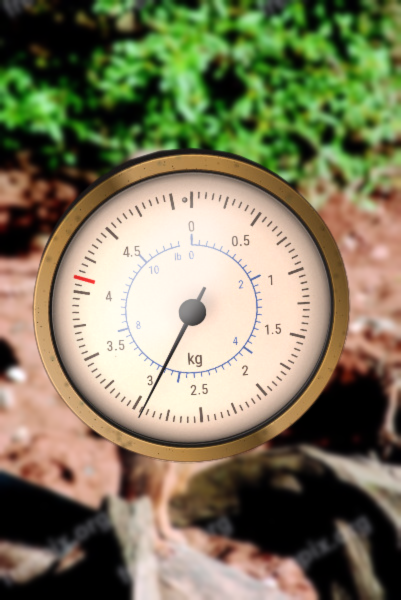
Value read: 2.95 kg
